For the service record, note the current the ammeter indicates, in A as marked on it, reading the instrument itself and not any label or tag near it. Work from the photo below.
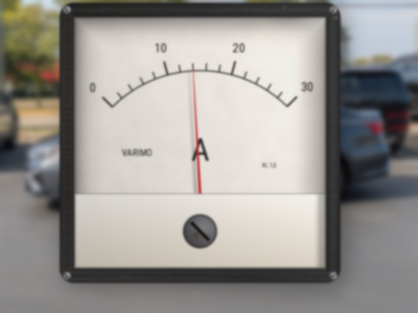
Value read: 14 A
